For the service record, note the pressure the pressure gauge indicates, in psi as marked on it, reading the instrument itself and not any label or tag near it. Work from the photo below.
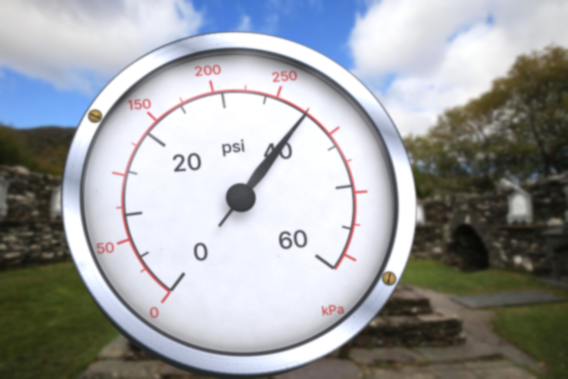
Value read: 40 psi
